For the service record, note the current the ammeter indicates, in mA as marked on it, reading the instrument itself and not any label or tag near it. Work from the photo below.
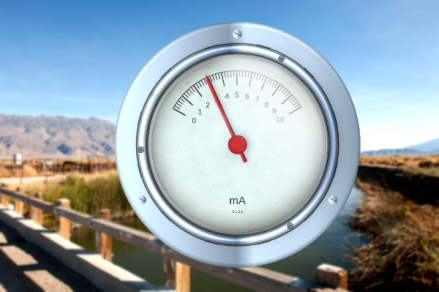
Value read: 3 mA
